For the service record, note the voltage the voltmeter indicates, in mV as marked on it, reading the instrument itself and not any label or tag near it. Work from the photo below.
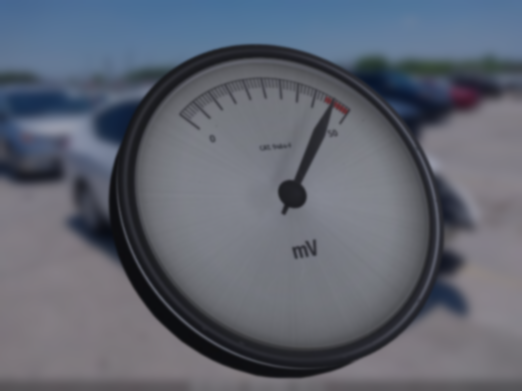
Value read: 45 mV
